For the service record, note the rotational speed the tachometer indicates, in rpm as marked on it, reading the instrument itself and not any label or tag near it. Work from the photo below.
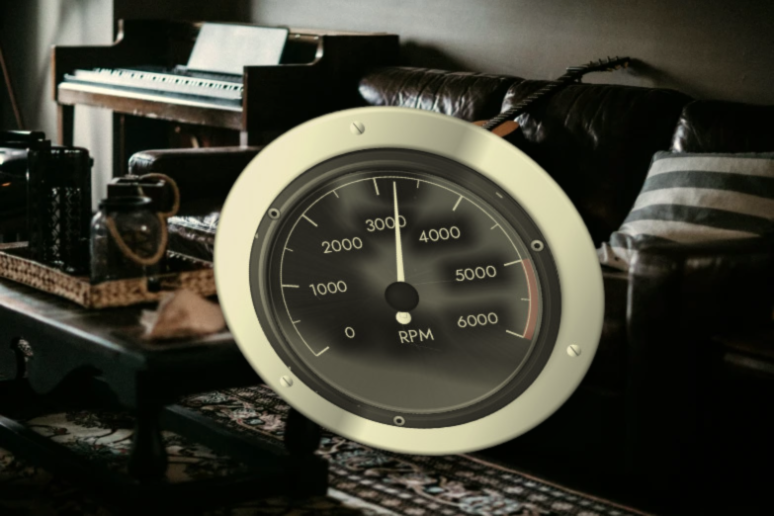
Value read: 3250 rpm
